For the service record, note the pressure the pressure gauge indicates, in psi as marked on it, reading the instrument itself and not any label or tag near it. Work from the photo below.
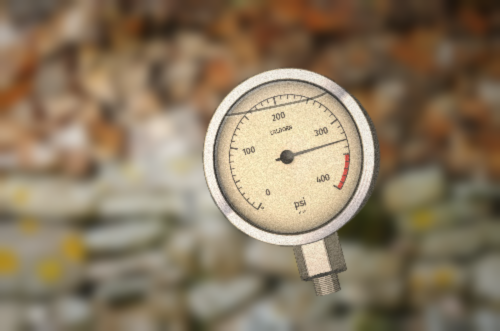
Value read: 330 psi
